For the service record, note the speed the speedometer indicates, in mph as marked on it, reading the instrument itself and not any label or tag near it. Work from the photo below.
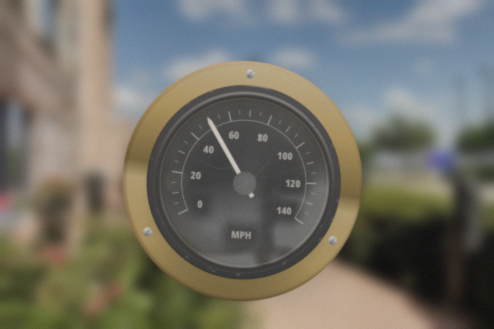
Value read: 50 mph
